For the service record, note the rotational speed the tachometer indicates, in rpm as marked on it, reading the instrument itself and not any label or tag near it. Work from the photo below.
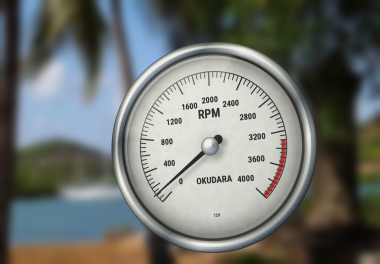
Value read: 100 rpm
